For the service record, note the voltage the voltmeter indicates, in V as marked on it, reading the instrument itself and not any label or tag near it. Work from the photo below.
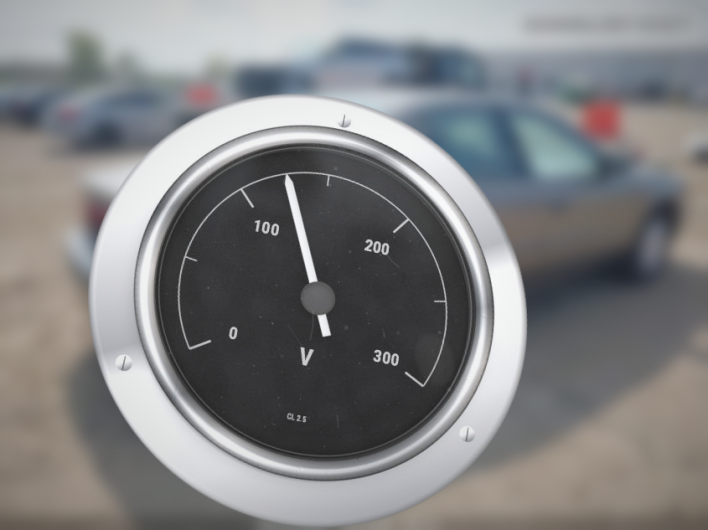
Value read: 125 V
